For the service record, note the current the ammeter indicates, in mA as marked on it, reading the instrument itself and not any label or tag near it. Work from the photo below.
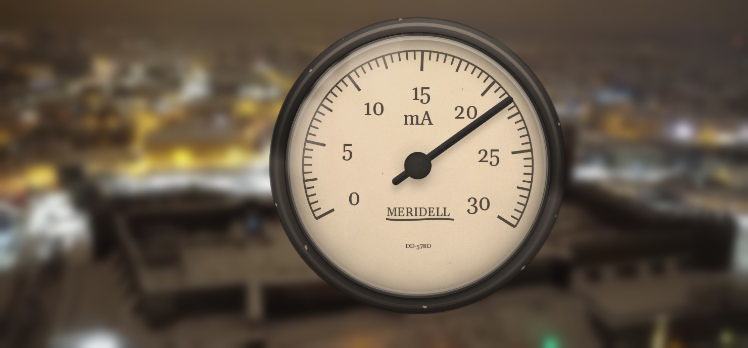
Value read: 21.5 mA
